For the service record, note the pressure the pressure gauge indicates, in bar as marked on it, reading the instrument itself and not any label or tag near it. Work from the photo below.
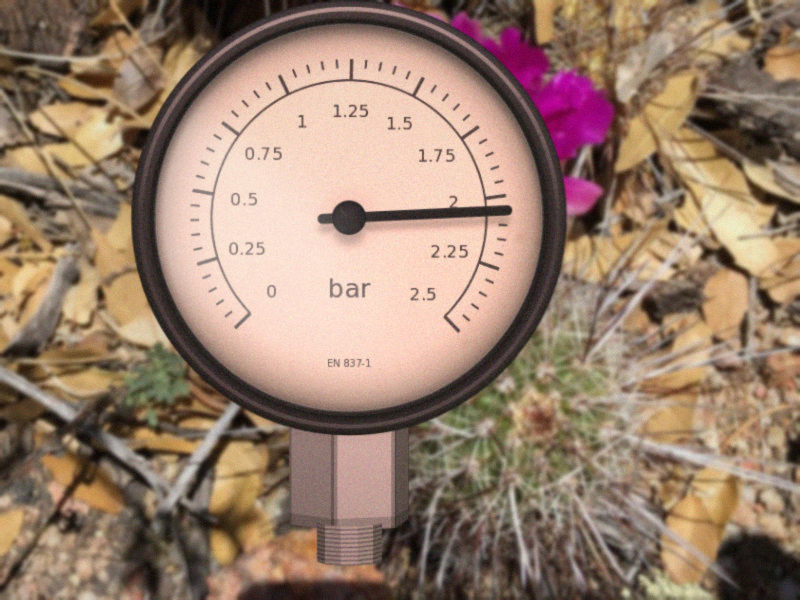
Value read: 2.05 bar
